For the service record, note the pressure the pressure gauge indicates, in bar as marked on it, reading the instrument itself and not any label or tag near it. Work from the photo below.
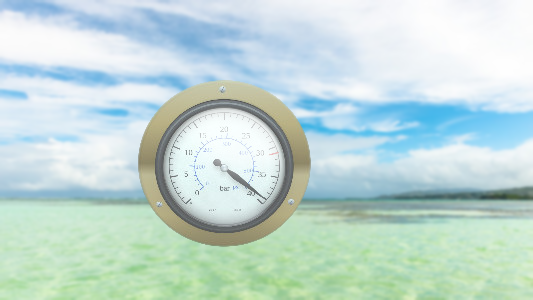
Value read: 39 bar
